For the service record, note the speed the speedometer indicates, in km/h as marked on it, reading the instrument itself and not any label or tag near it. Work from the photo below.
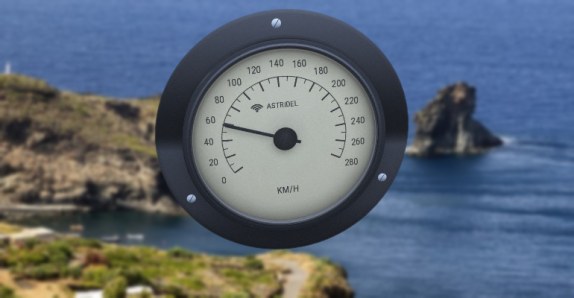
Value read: 60 km/h
